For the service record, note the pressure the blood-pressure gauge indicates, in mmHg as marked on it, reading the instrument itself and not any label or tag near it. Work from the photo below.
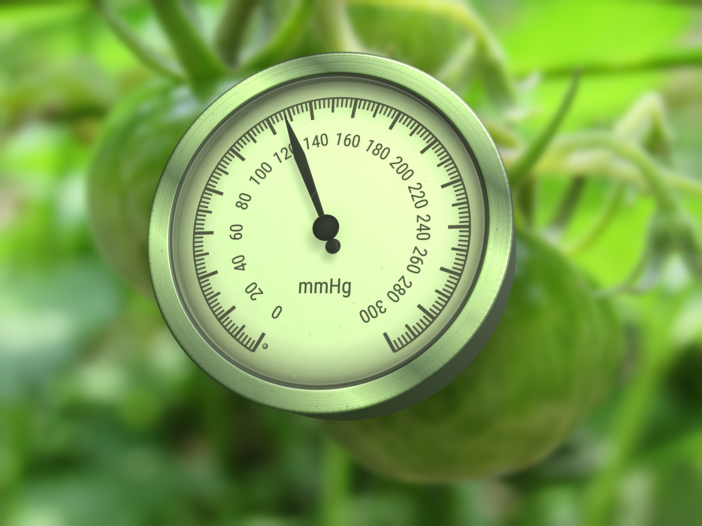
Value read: 128 mmHg
